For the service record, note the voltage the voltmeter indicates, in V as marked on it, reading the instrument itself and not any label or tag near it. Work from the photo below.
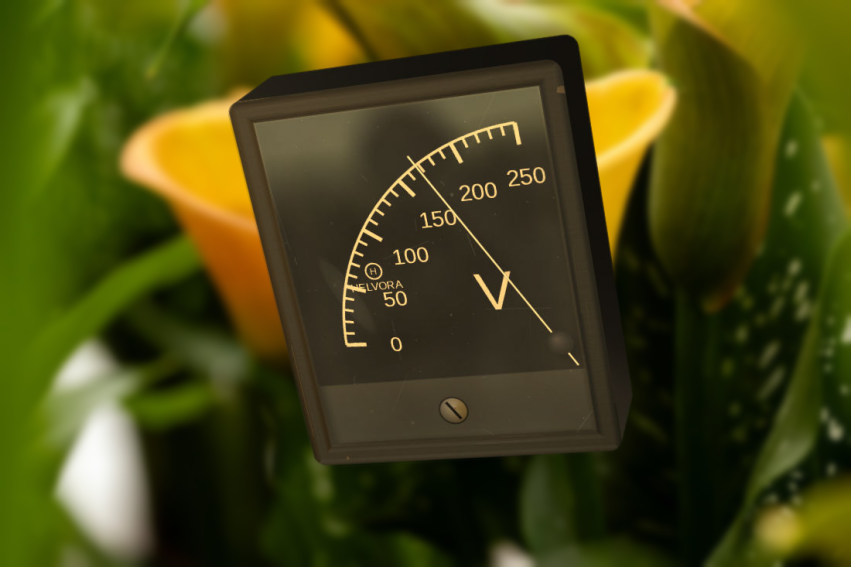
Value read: 170 V
